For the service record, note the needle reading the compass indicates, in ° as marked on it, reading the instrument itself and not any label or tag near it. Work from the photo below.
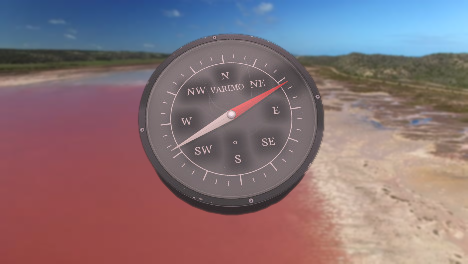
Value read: 65 °
